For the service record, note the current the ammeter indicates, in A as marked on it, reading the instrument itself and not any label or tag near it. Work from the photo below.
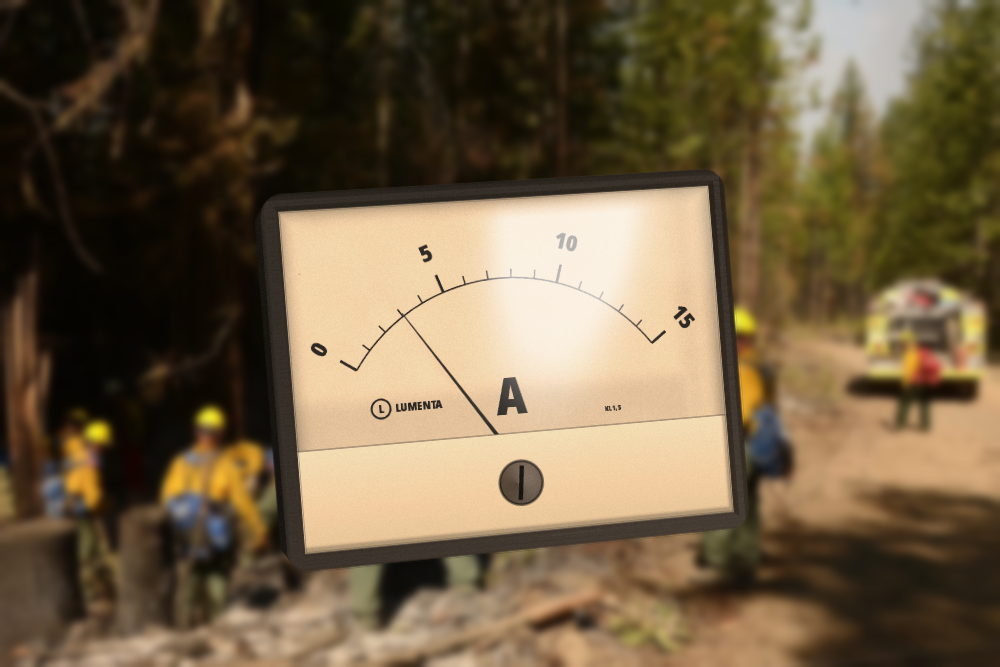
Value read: 3 A
